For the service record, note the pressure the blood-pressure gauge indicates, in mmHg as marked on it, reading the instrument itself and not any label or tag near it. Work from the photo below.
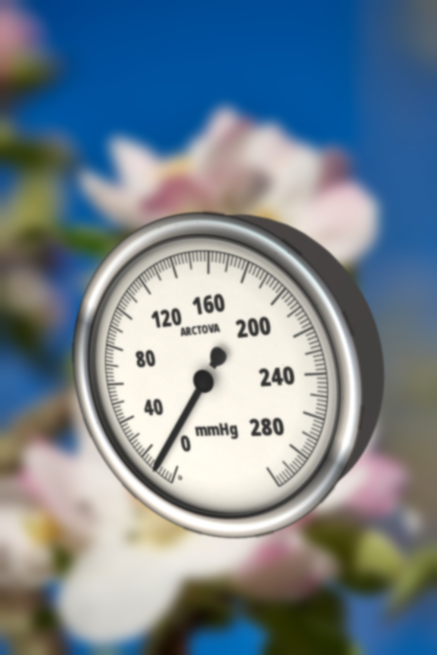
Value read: 10 mmHg
